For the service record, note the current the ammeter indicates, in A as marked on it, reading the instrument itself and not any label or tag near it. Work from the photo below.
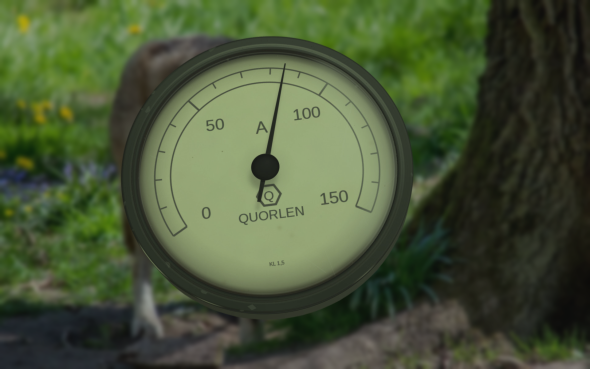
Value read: 85 A
